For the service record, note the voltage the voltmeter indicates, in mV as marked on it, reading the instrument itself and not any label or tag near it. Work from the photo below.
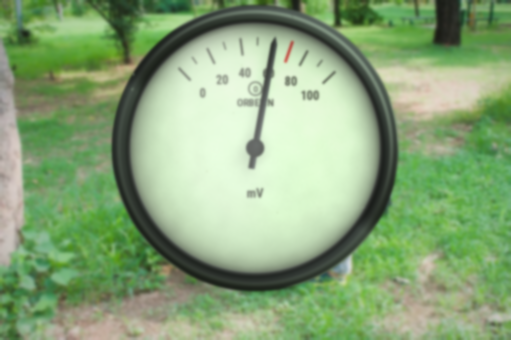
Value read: 60 mV
